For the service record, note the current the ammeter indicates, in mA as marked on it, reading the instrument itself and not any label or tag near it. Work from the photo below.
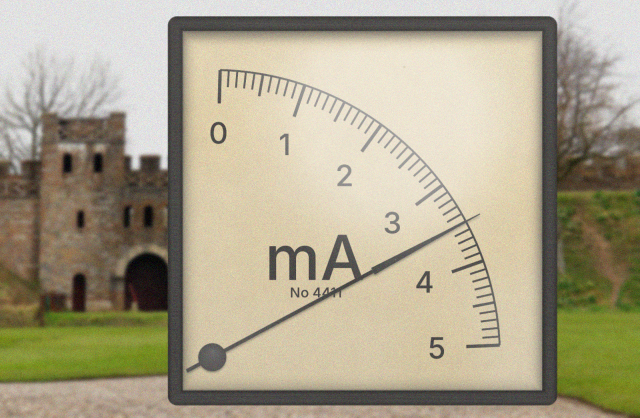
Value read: 3.5 mA
